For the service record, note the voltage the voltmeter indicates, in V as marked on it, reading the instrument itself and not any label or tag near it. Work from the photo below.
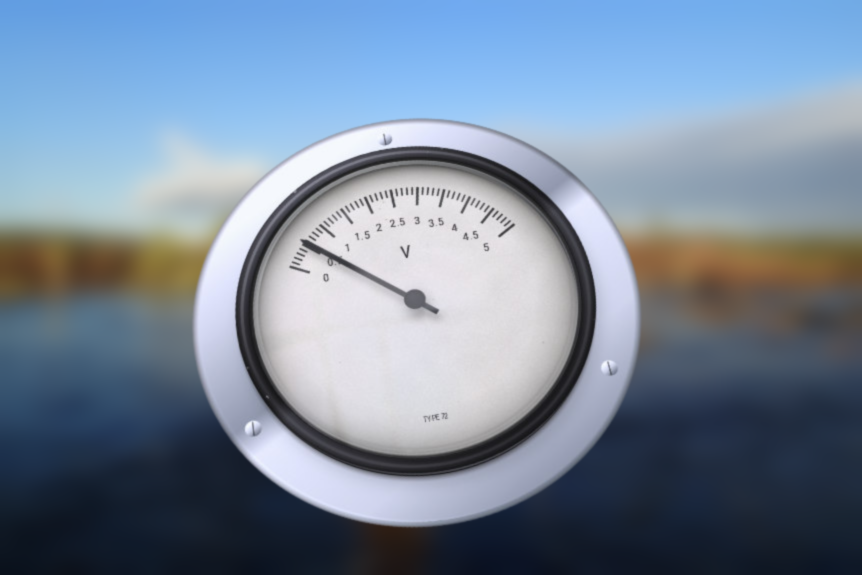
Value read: 0.5 V
